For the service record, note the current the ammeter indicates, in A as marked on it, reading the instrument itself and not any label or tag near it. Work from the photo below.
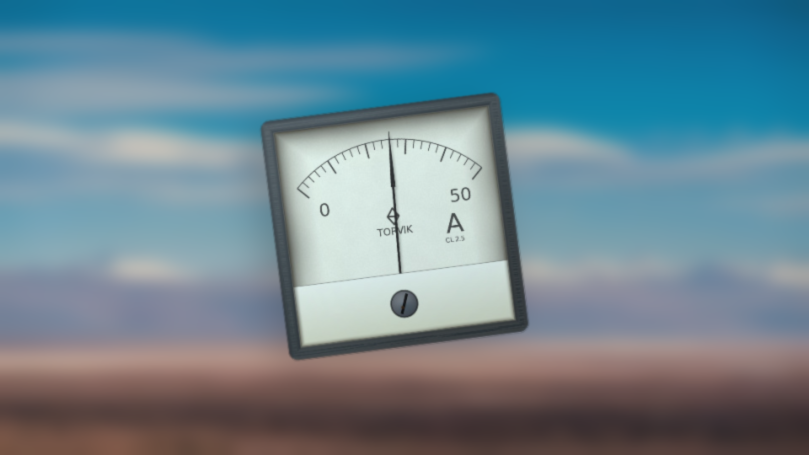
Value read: 26 A
